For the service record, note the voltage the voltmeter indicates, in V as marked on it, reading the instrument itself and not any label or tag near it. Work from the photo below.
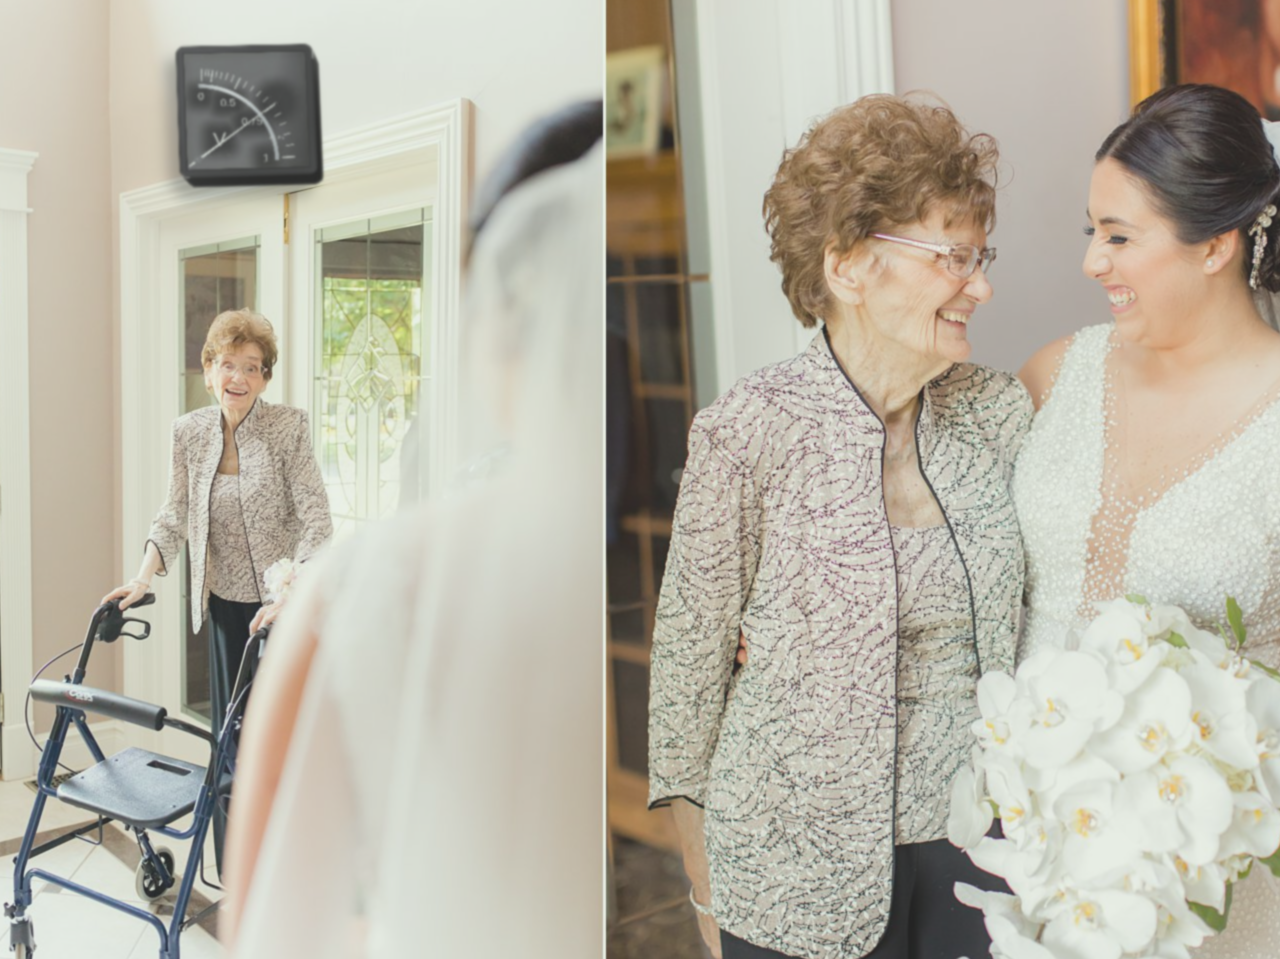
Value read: 0.75 V
